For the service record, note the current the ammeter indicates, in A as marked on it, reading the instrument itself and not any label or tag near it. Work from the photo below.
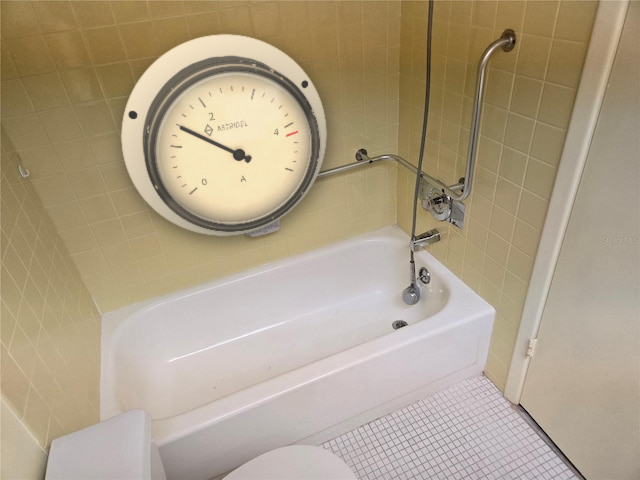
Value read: 1.4 A
